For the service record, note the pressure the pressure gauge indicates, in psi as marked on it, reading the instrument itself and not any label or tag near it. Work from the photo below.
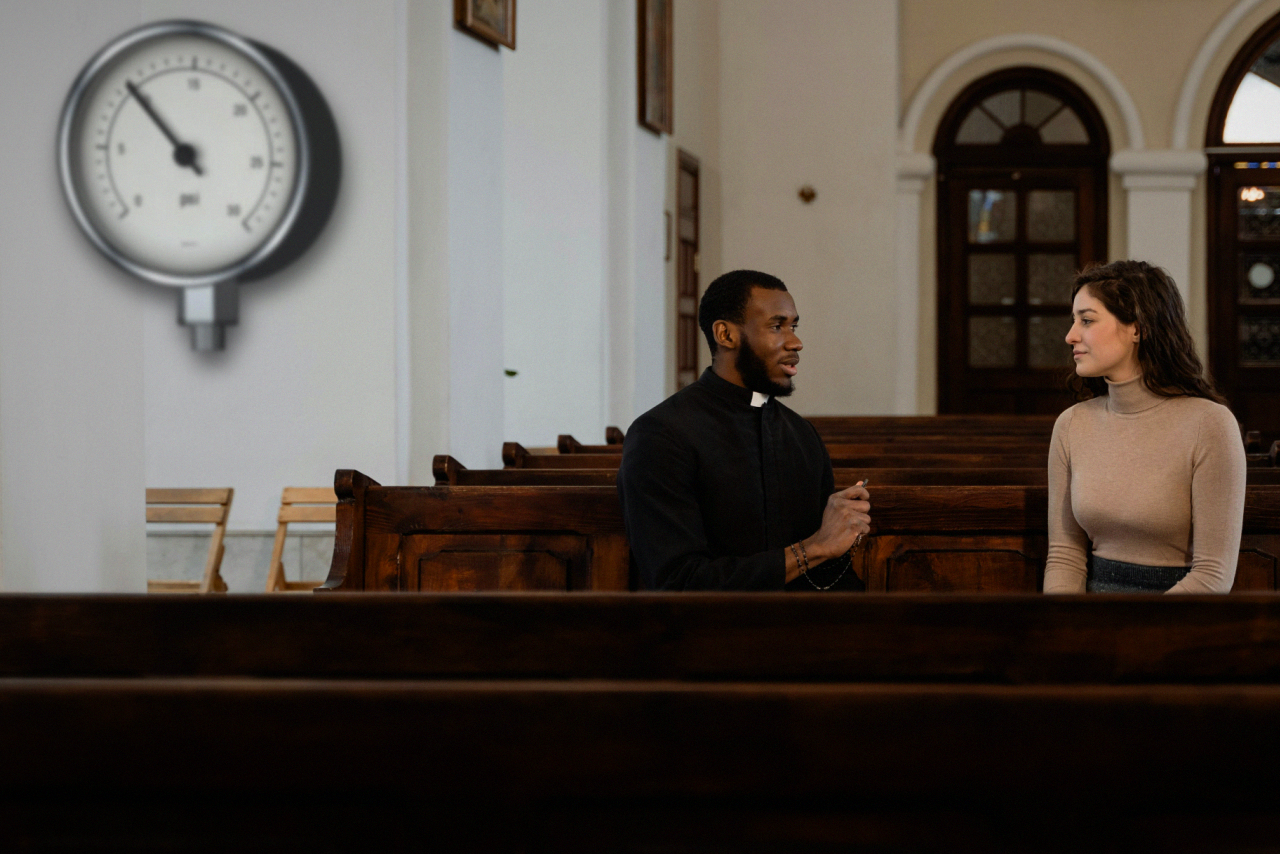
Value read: 10 psi
